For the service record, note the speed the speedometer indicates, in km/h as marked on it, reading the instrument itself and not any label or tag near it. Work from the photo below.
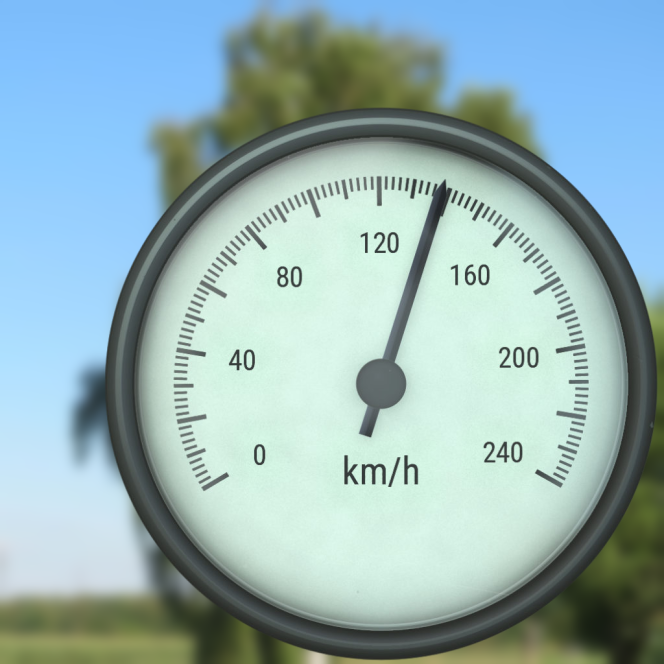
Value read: 138 km/h
